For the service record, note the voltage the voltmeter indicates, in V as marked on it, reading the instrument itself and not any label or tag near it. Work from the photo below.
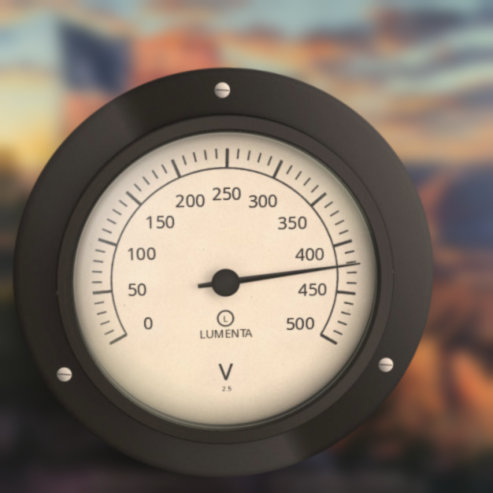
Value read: 420 V
